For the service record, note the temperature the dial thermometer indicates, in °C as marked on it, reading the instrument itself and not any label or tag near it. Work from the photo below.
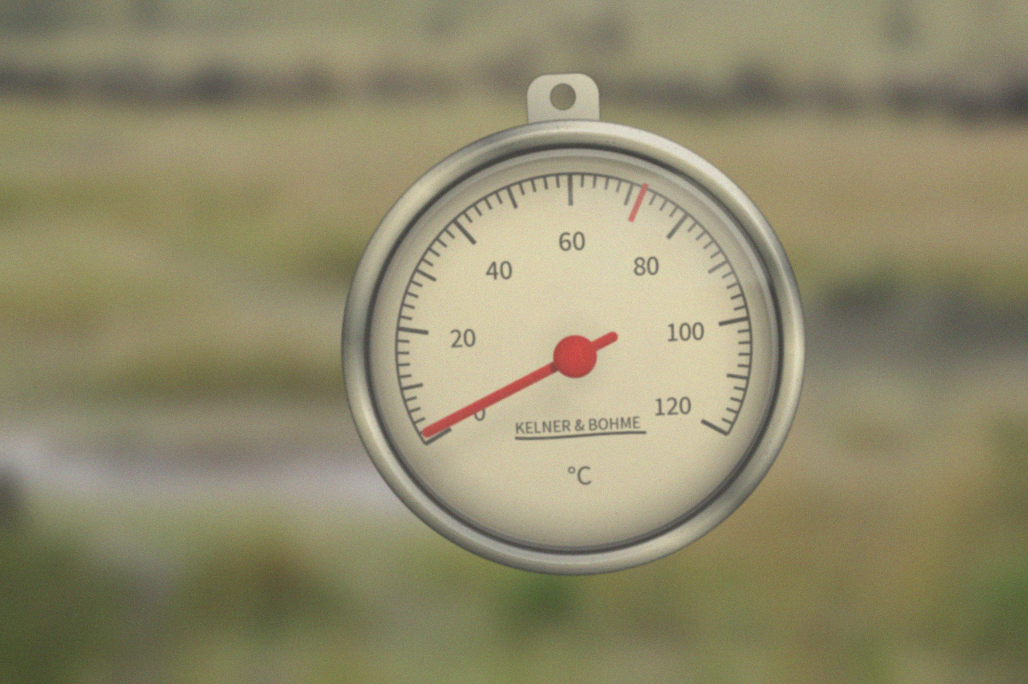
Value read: 2 °C
